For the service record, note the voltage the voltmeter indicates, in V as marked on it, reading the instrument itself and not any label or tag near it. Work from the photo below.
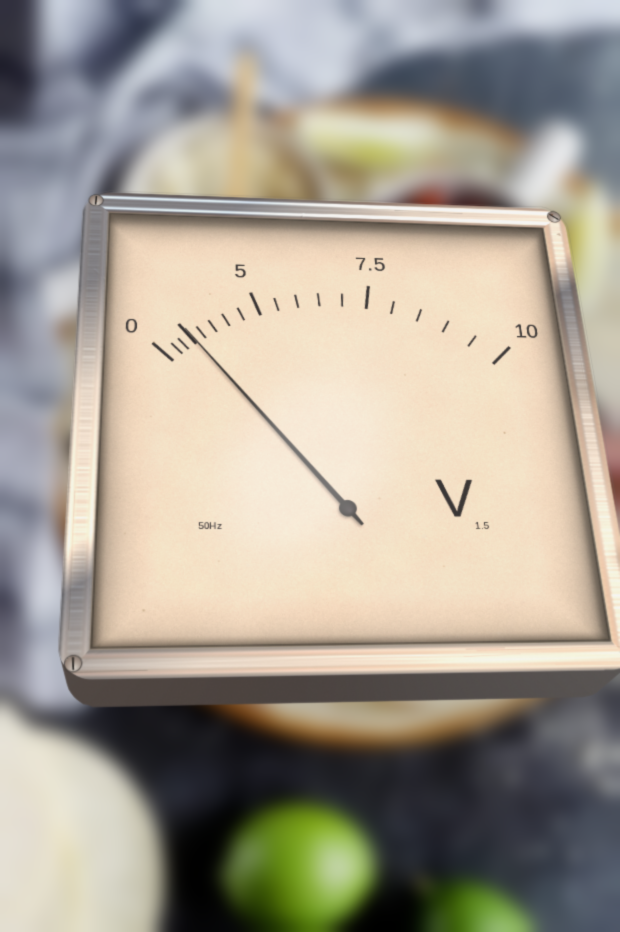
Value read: 2.5 V
